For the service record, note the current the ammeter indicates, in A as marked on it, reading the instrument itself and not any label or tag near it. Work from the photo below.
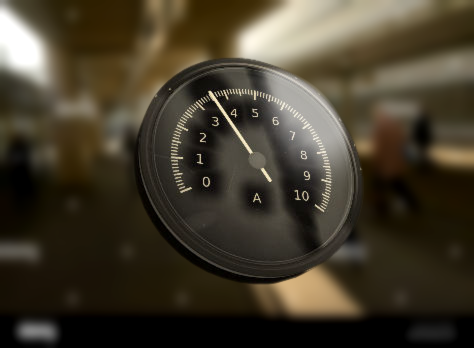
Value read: 3.5 A
